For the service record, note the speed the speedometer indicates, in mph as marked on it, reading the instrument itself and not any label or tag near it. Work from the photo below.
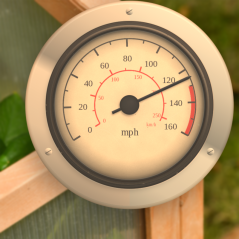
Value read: 125 mph
